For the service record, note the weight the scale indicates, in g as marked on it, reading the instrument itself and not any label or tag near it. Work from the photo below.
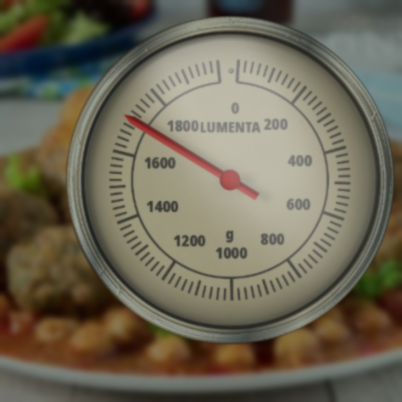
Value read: 1700 g
